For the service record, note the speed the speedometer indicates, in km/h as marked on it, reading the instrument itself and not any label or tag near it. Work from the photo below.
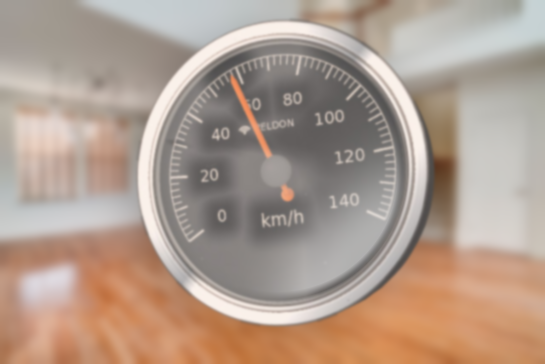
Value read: 58 km/h
